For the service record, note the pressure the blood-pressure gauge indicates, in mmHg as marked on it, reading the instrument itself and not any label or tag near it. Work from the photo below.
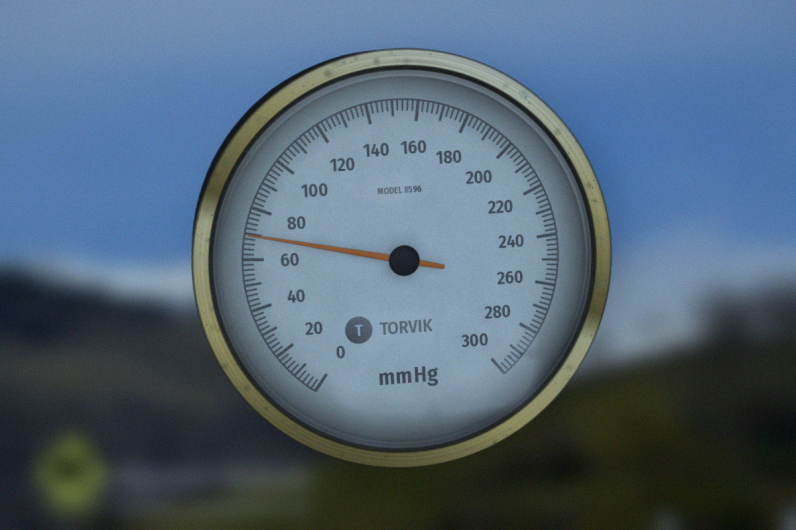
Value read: 70 mmHg
